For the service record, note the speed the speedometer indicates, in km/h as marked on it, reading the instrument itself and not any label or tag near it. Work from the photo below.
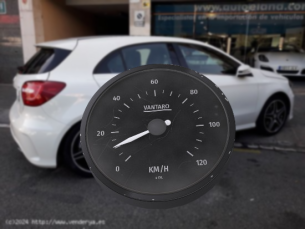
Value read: 10 km/h
